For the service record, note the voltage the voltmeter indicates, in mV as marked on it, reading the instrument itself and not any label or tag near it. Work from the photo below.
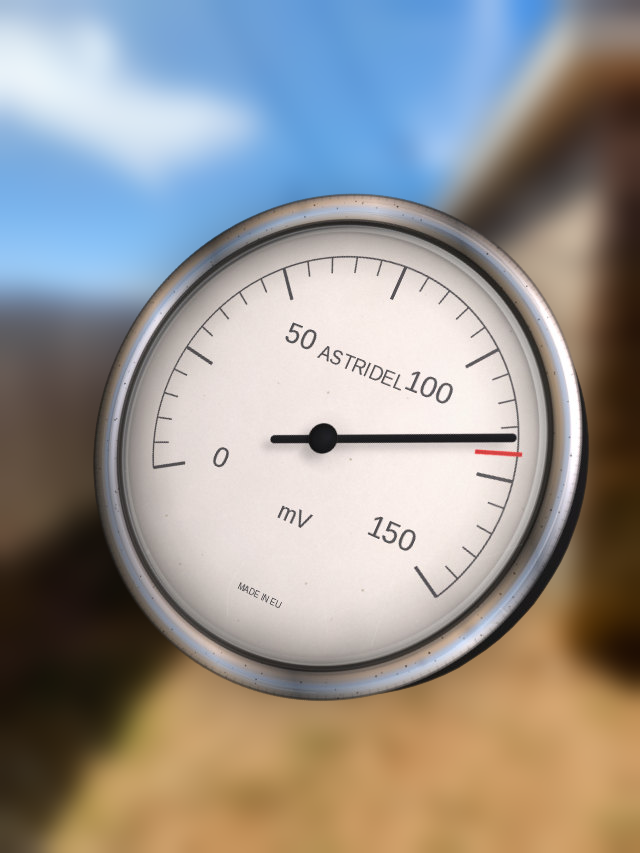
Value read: 117.5 mV
